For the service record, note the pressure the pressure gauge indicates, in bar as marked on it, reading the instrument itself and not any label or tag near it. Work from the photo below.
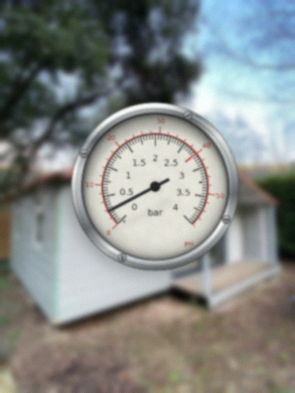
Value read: 0.25 bar
